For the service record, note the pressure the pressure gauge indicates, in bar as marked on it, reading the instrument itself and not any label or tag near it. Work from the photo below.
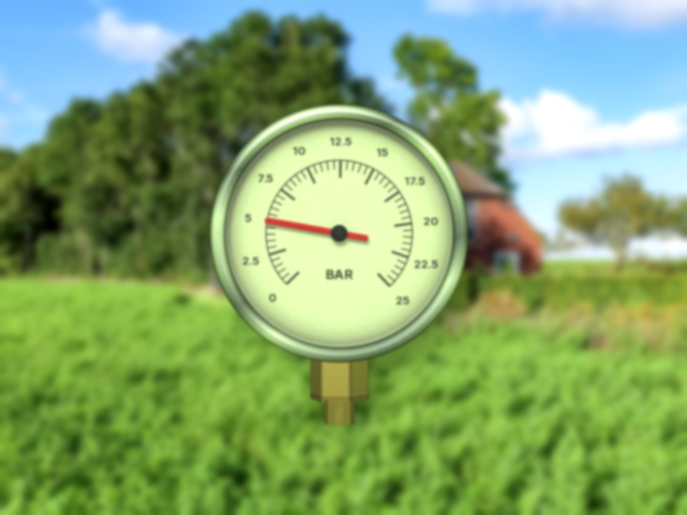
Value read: 5 bar
